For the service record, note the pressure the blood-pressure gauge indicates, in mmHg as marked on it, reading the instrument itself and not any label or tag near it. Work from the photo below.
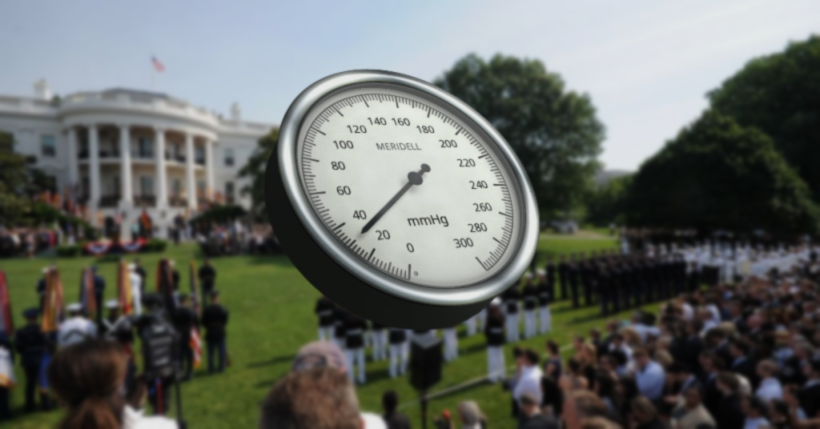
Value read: 30 mmHg
